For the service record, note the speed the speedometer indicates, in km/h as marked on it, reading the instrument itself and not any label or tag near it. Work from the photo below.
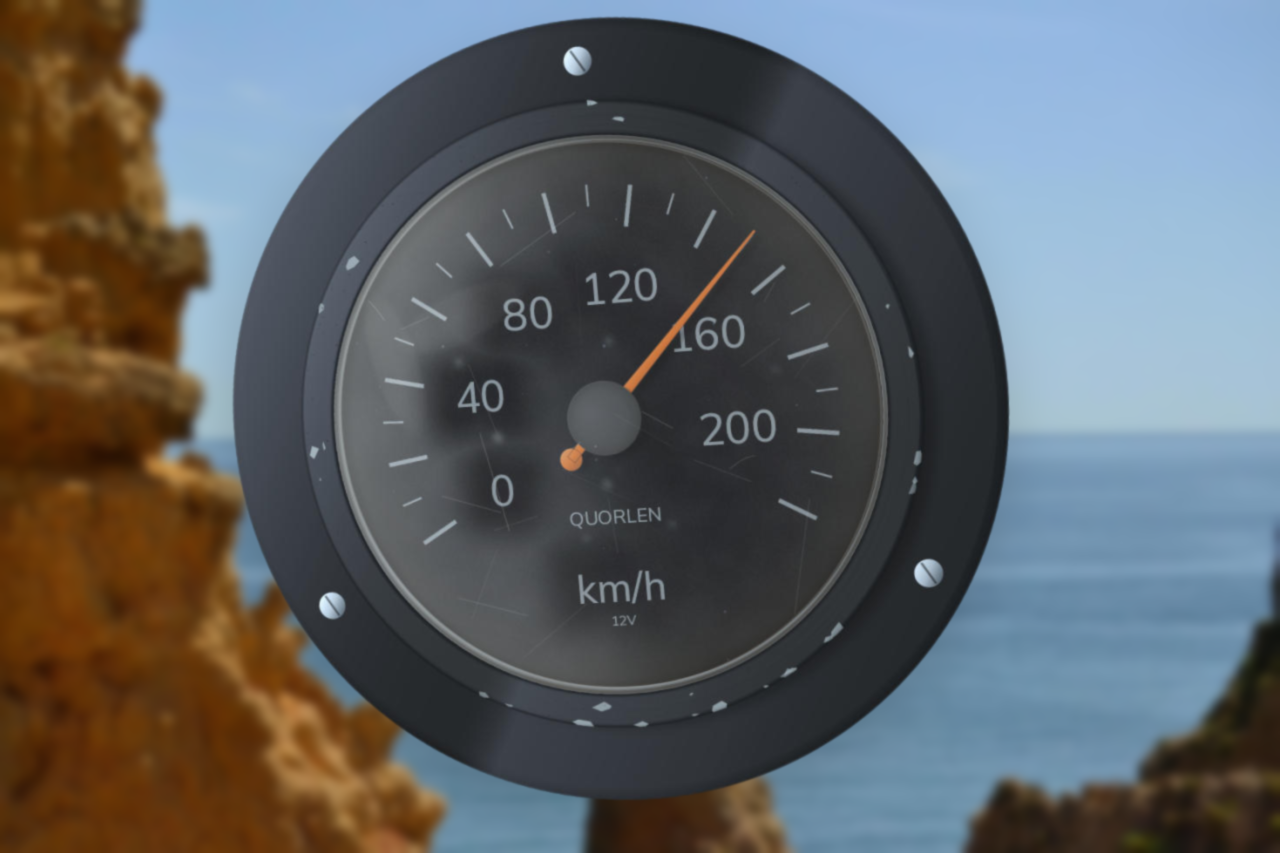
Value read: 150 km/h
